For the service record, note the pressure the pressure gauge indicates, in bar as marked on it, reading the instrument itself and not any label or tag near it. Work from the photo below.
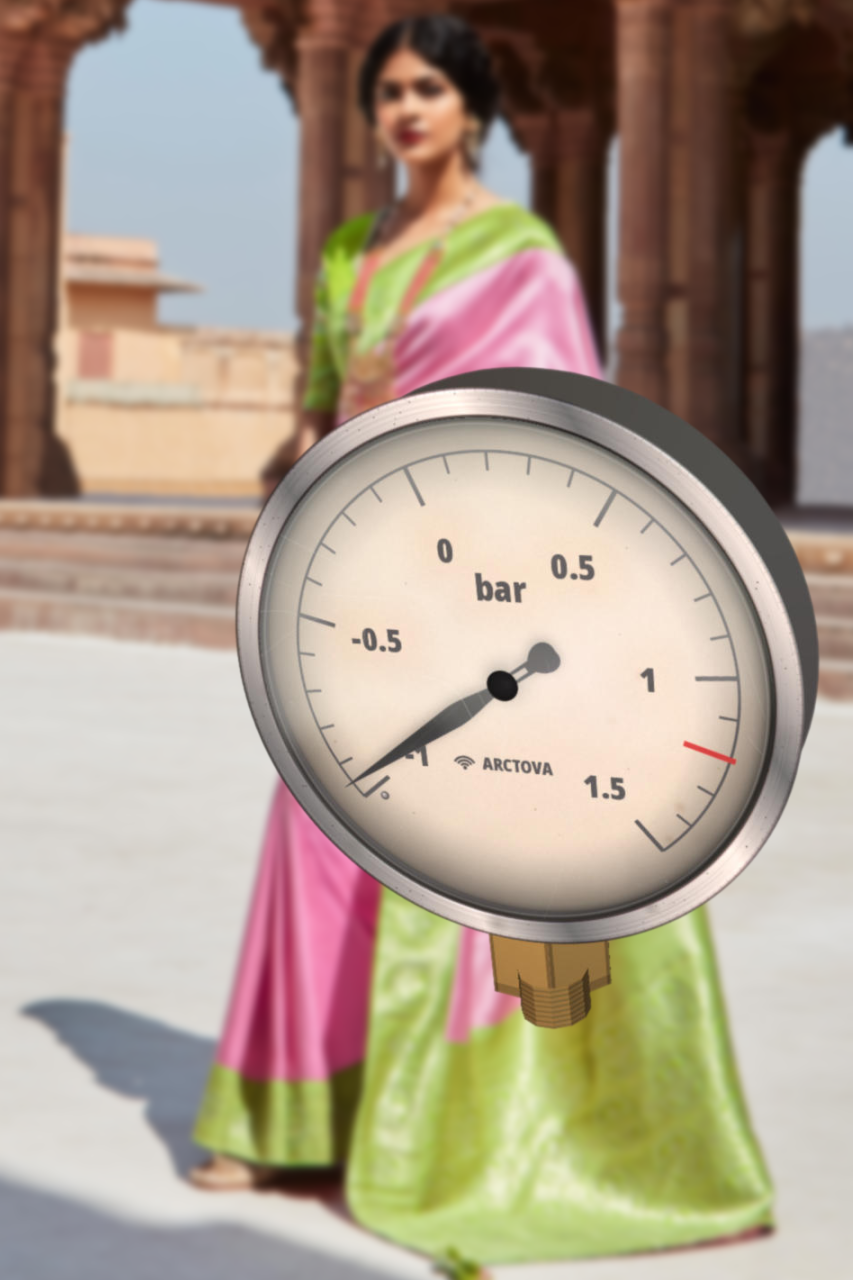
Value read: -0.95 bar
